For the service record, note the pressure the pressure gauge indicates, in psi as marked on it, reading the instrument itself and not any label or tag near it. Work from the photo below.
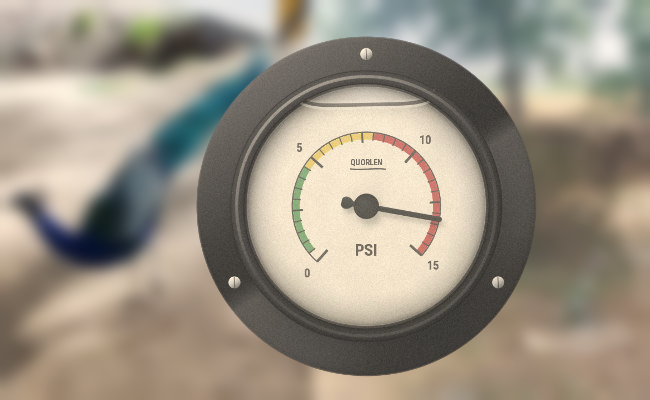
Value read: 13.25 psi
